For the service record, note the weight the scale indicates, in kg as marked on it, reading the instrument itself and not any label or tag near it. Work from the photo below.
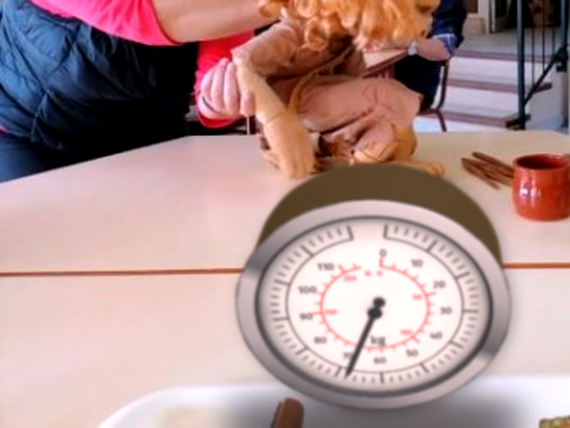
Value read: 68 kg
